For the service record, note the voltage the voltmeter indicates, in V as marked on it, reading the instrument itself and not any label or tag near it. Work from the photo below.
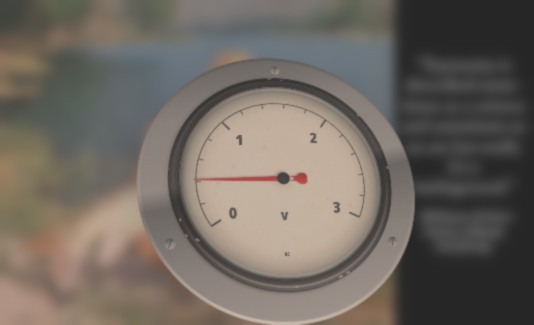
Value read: 0.4 V
